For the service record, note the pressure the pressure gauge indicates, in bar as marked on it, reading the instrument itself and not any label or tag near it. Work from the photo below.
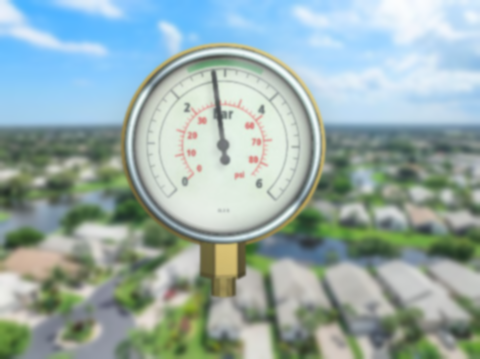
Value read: 2.8 bar
